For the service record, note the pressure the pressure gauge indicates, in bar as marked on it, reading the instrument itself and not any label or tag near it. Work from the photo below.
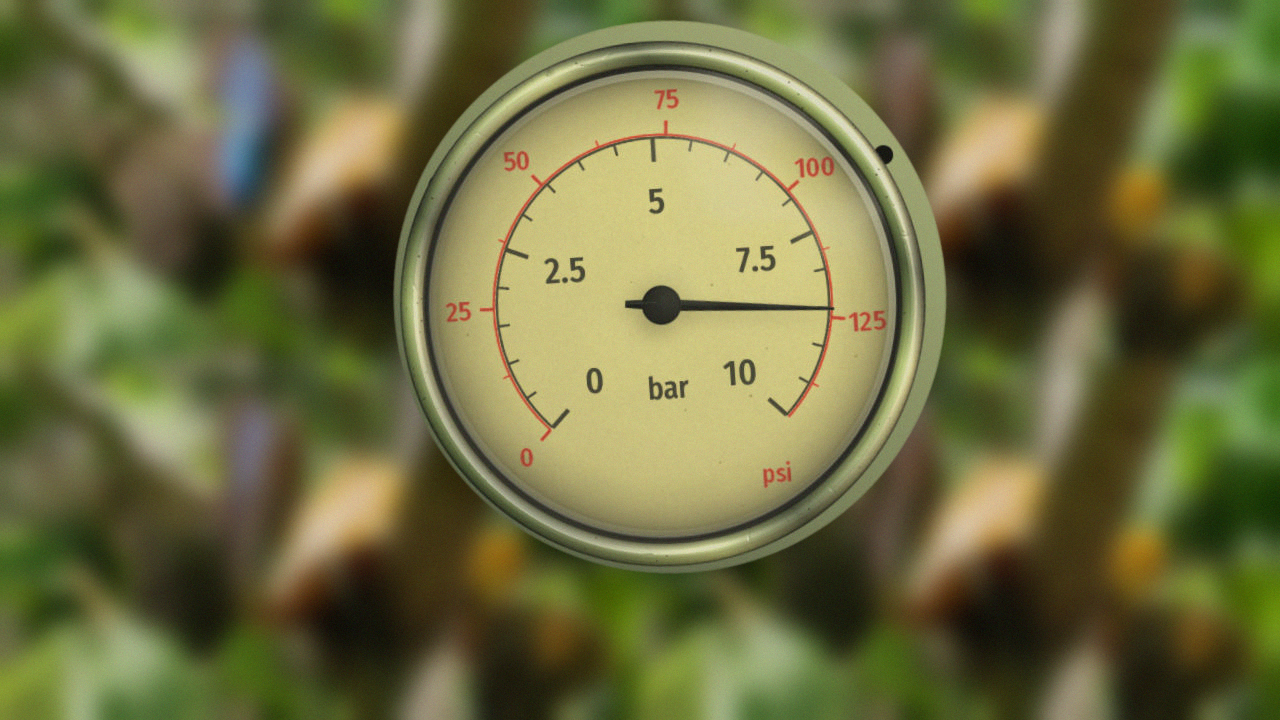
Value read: 8.5 bar
